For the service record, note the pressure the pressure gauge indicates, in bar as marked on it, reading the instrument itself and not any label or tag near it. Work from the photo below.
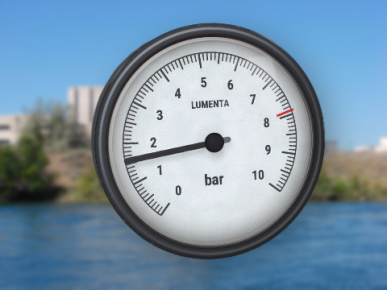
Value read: 1.6 bar
